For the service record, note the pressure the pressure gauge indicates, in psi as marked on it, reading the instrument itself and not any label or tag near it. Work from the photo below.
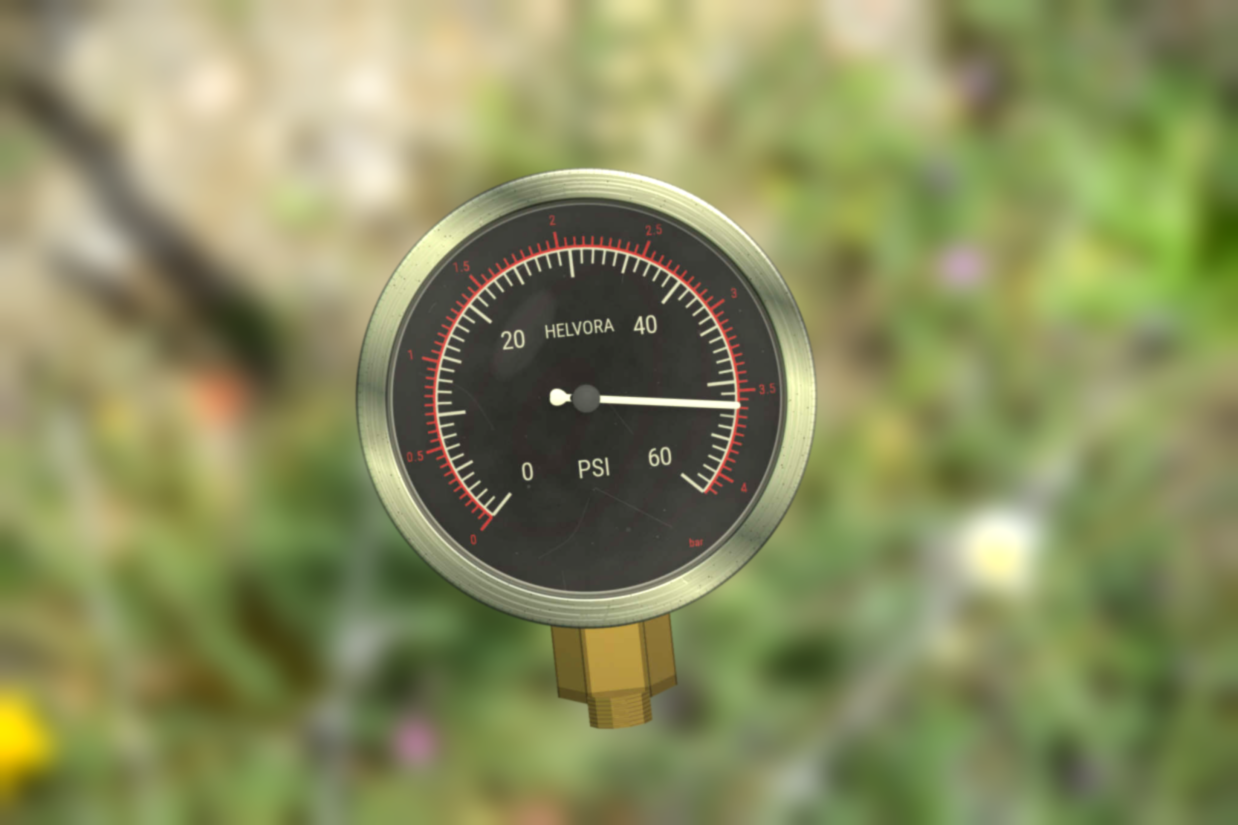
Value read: 52 psi
